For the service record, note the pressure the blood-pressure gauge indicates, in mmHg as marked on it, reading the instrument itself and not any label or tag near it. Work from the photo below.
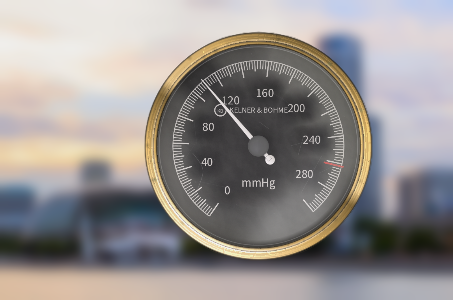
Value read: 110 mmHg
